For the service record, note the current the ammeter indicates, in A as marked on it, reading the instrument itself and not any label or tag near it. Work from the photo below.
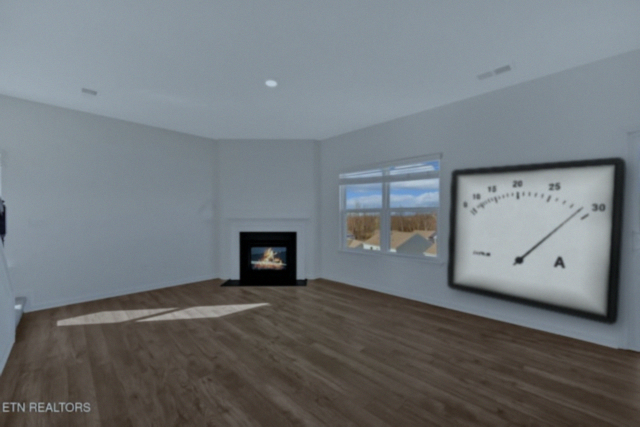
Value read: 29 A
